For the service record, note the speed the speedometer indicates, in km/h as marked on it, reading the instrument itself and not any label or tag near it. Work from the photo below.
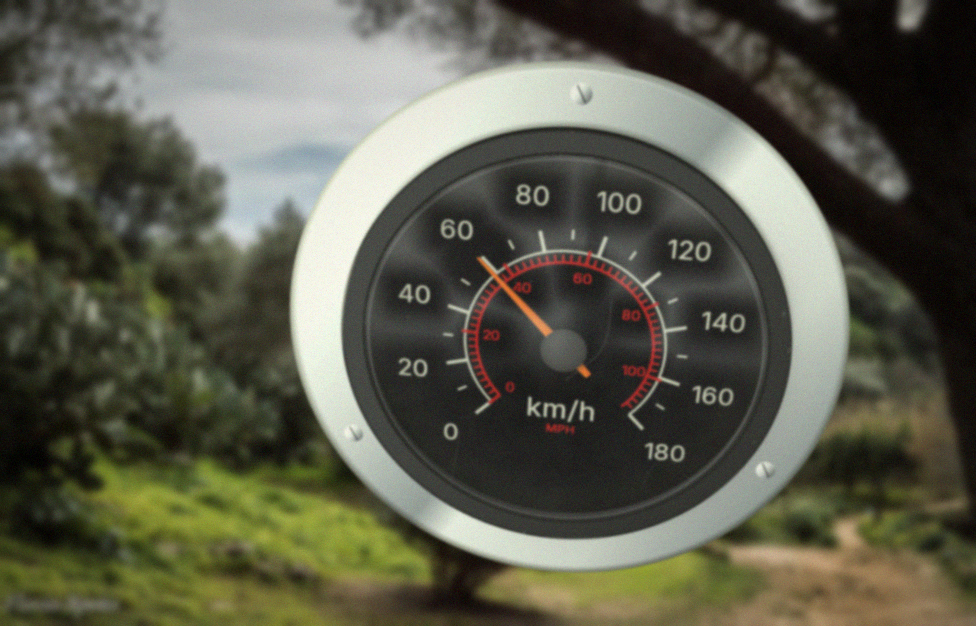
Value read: 60 km/h
